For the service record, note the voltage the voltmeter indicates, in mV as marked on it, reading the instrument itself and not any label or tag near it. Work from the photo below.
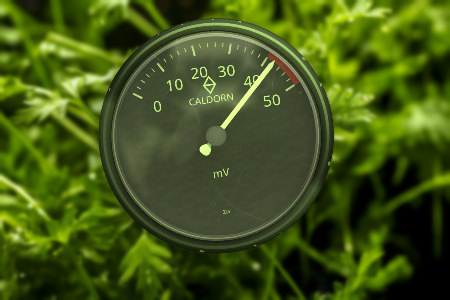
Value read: 42 mV
